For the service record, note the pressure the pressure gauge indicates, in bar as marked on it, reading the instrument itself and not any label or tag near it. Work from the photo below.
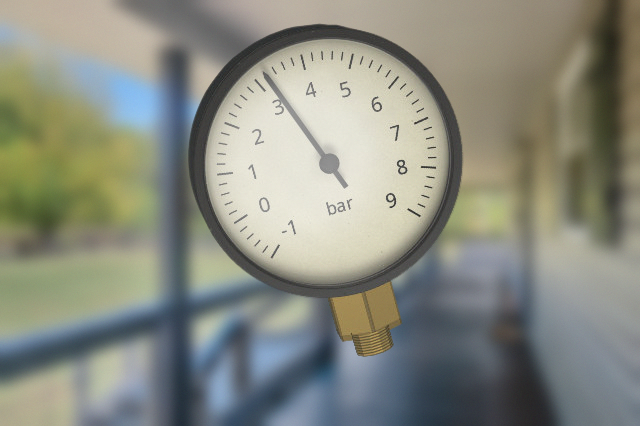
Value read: 3.2 bar
